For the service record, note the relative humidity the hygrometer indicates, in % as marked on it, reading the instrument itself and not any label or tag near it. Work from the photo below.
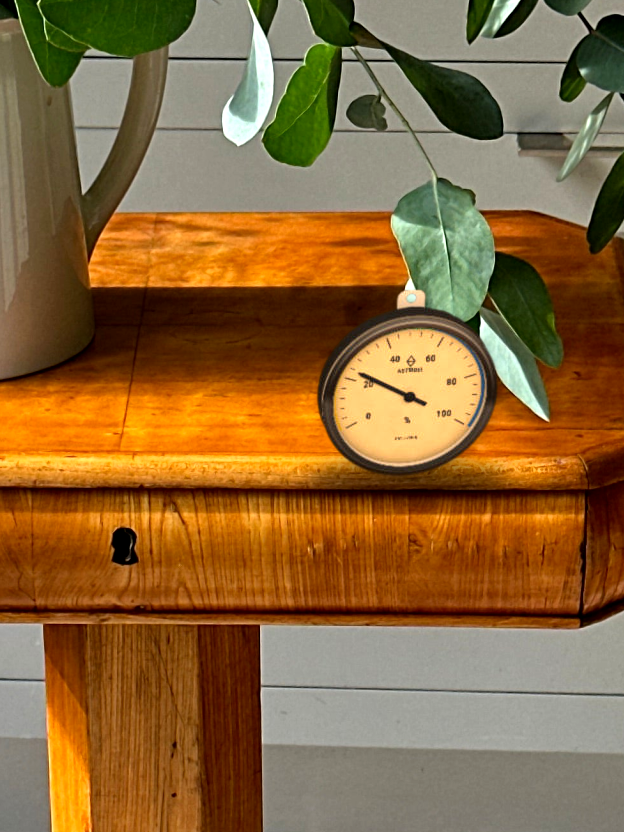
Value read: 24 %
